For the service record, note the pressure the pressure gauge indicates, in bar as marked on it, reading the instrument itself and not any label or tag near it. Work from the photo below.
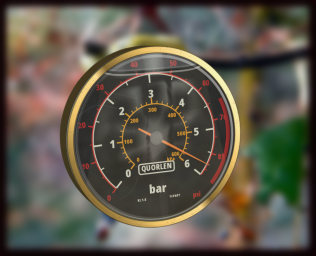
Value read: 5.75 bar
